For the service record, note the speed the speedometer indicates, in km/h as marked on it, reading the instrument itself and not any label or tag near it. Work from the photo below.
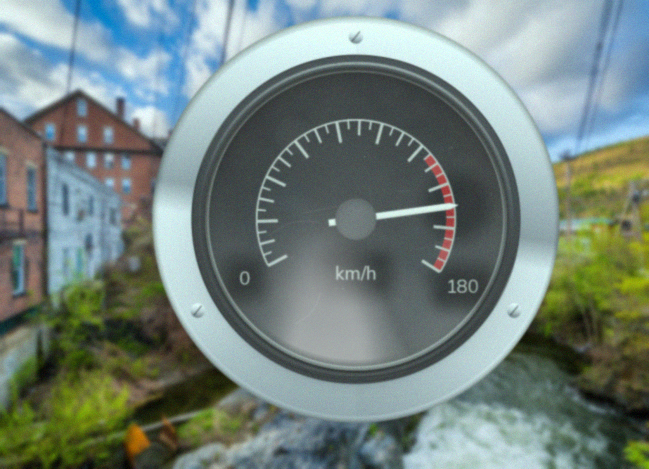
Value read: 150 km/h
